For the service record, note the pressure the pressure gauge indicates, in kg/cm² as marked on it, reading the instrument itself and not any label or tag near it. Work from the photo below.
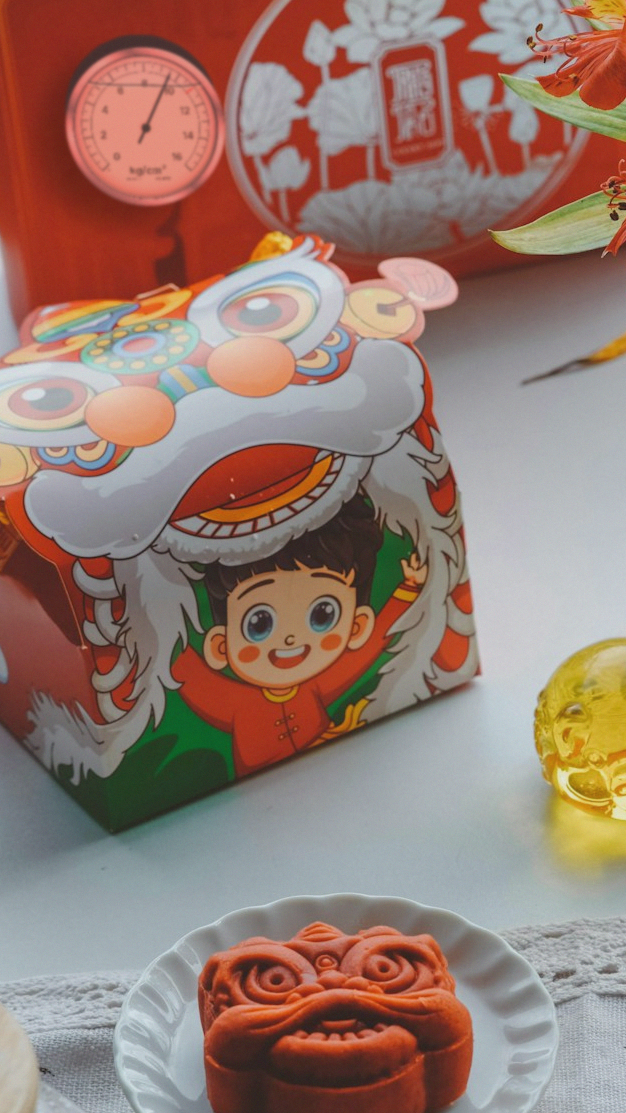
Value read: 9.5 kg/cm²
